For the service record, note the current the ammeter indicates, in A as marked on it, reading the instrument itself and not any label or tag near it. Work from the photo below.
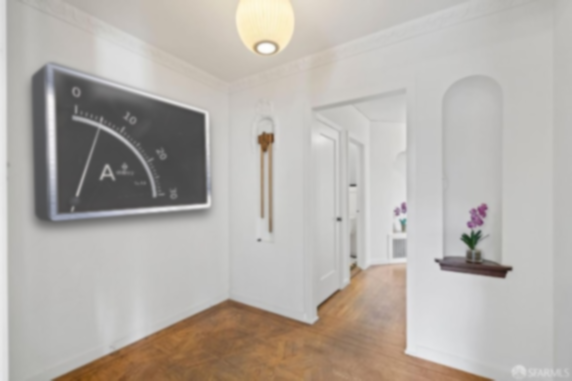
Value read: 5 A
